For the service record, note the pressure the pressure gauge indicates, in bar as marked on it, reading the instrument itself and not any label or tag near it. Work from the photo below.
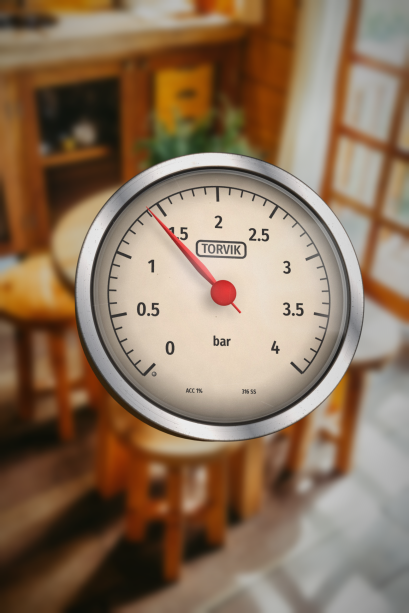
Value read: 1.4 bar
